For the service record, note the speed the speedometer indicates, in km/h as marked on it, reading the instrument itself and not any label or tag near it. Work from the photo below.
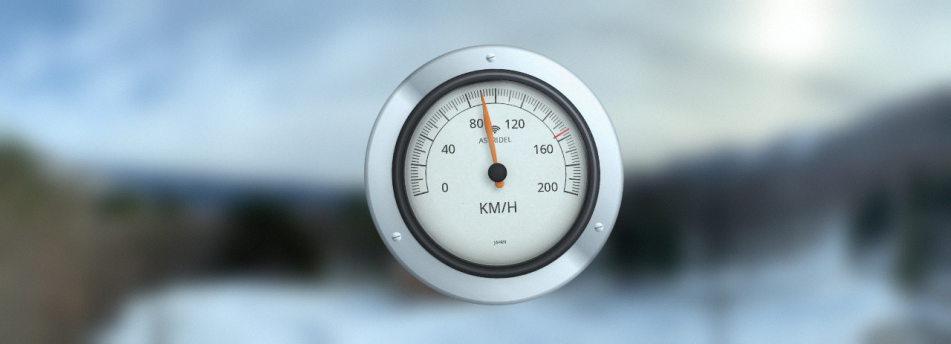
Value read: 90 km/h
